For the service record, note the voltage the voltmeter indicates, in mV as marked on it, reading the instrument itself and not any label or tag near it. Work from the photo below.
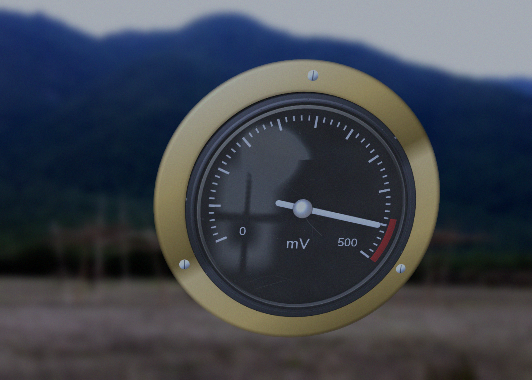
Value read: 450 mV
